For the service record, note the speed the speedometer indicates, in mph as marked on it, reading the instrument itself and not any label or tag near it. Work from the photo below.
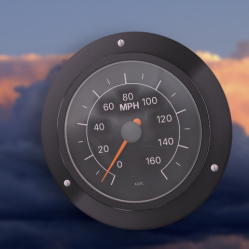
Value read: 5 mph
